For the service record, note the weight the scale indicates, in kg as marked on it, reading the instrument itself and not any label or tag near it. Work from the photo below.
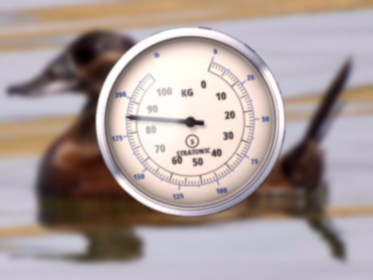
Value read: 85 kg
